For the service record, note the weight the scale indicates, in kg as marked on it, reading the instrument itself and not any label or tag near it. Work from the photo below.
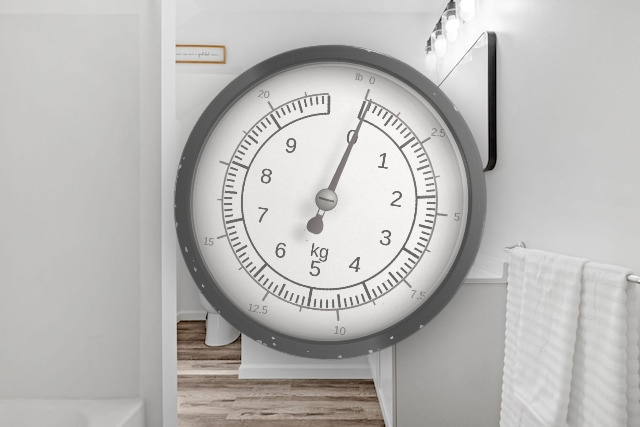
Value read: 0.1 kg
